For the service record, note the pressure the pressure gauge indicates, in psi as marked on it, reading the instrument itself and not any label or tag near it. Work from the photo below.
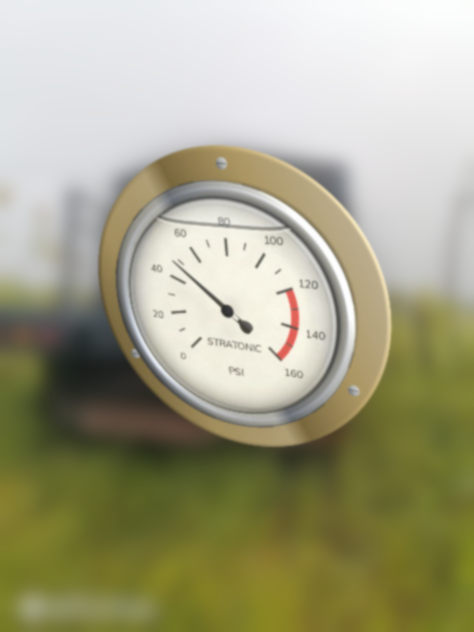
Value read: 50 psi
